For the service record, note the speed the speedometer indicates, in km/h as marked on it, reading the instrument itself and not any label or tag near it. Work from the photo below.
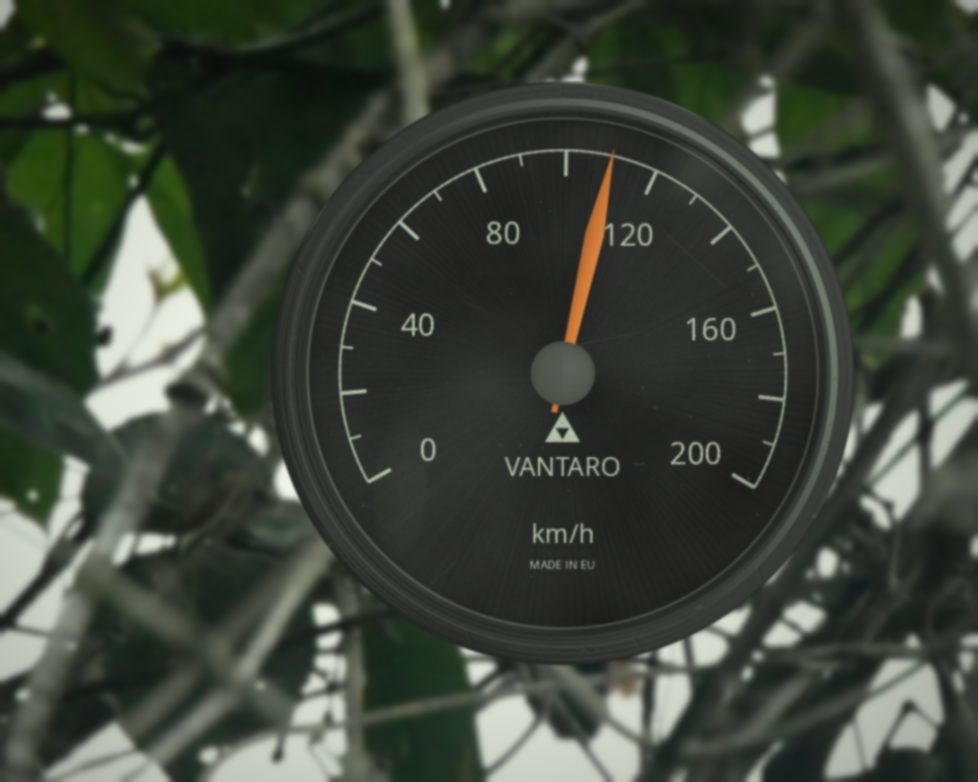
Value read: 110 km/h
